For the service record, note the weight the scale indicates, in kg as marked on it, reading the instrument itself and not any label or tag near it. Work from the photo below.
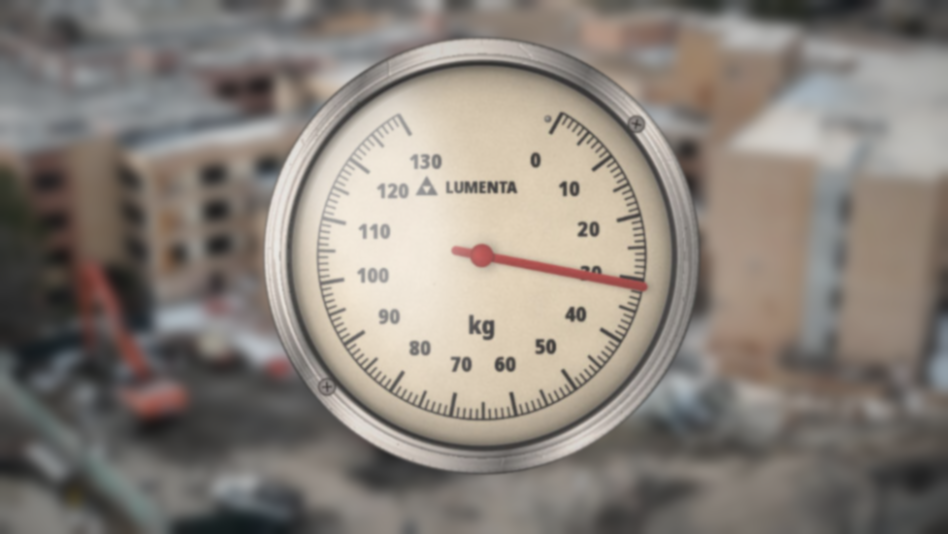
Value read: 31 kg
